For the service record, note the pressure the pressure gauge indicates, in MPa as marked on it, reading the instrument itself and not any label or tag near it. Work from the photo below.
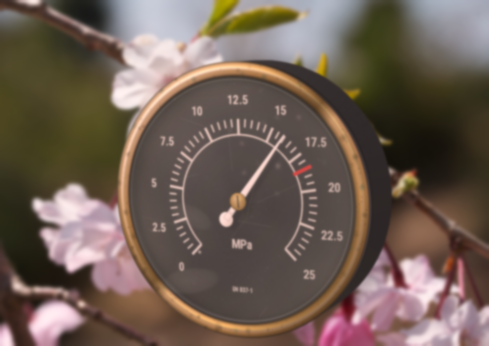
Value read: 16 MPa
